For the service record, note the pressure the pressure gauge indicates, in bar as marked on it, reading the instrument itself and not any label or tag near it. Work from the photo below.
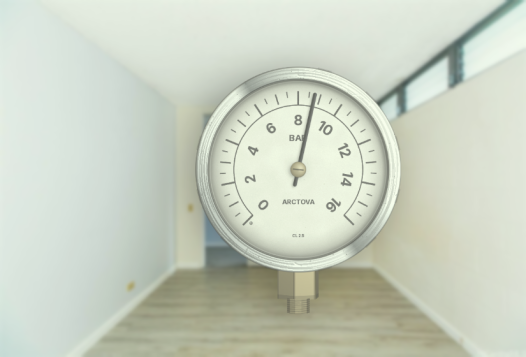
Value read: 8.75 bar
